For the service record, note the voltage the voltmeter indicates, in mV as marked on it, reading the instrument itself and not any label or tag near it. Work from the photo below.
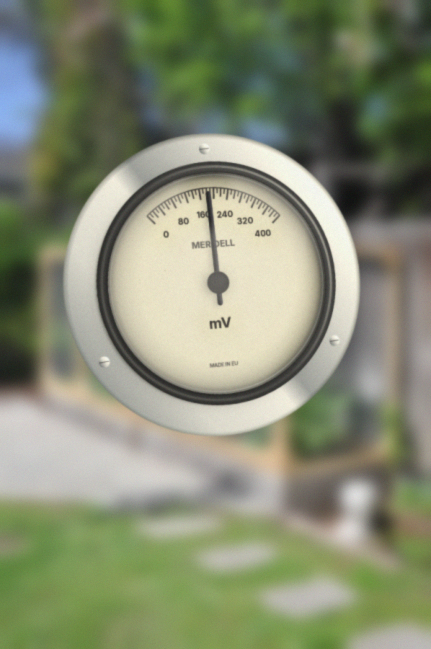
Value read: 180 mV
